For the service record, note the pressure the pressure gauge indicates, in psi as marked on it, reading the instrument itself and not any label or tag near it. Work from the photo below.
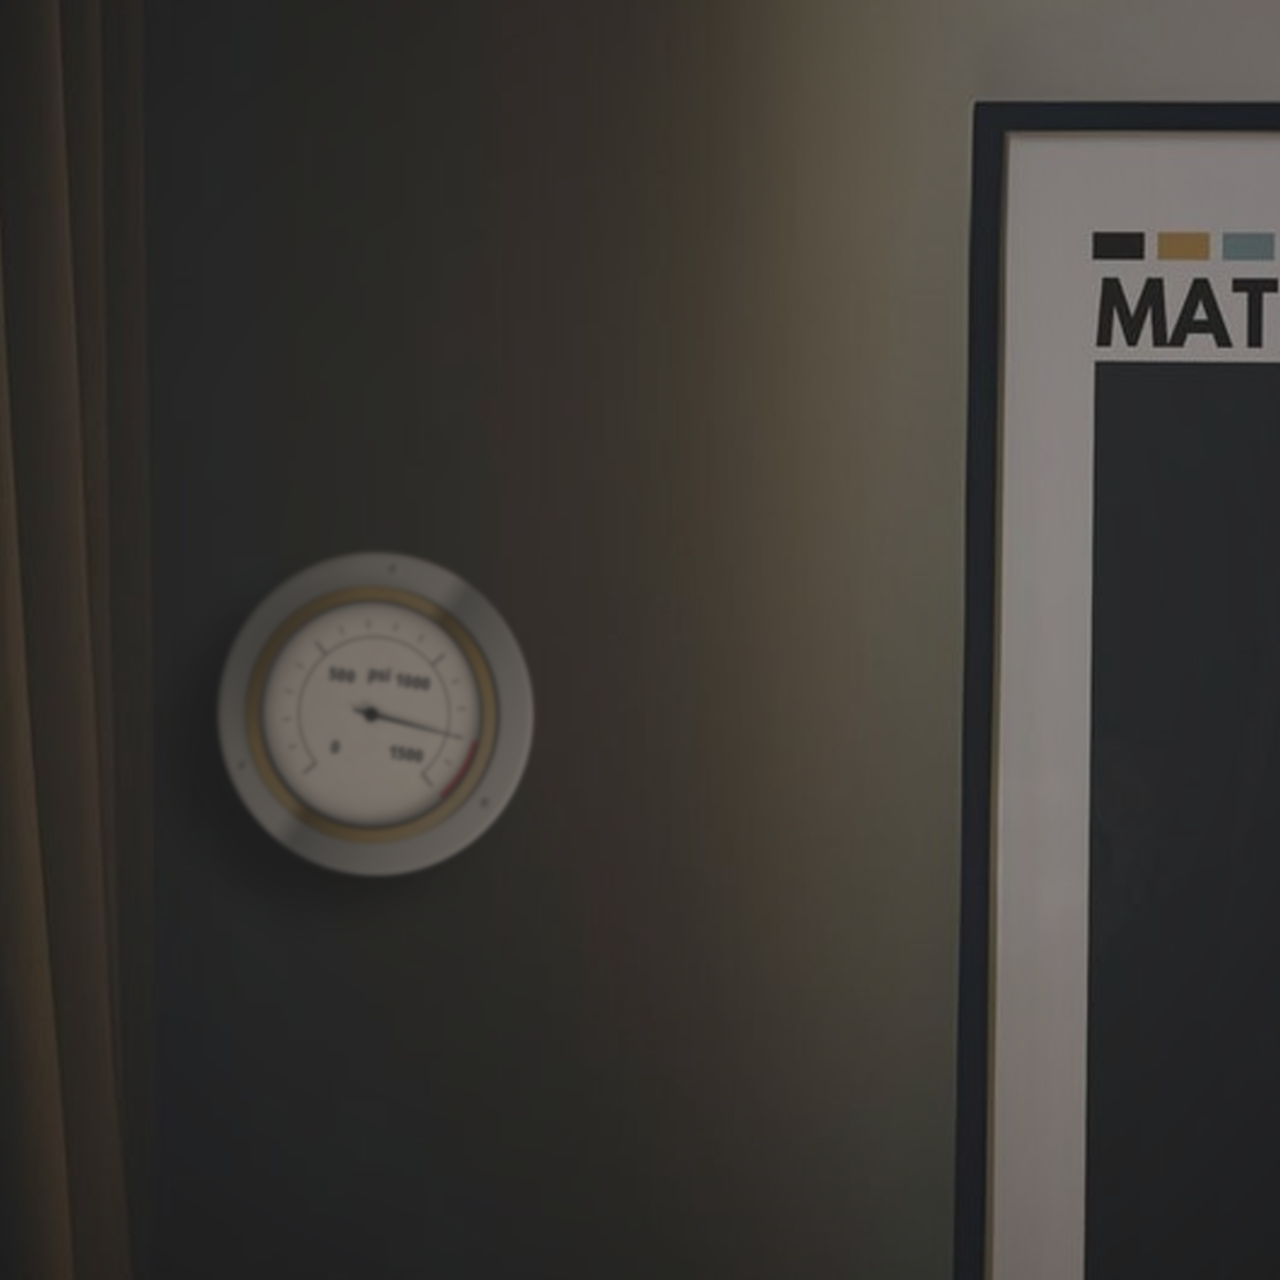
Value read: 1300 psi
